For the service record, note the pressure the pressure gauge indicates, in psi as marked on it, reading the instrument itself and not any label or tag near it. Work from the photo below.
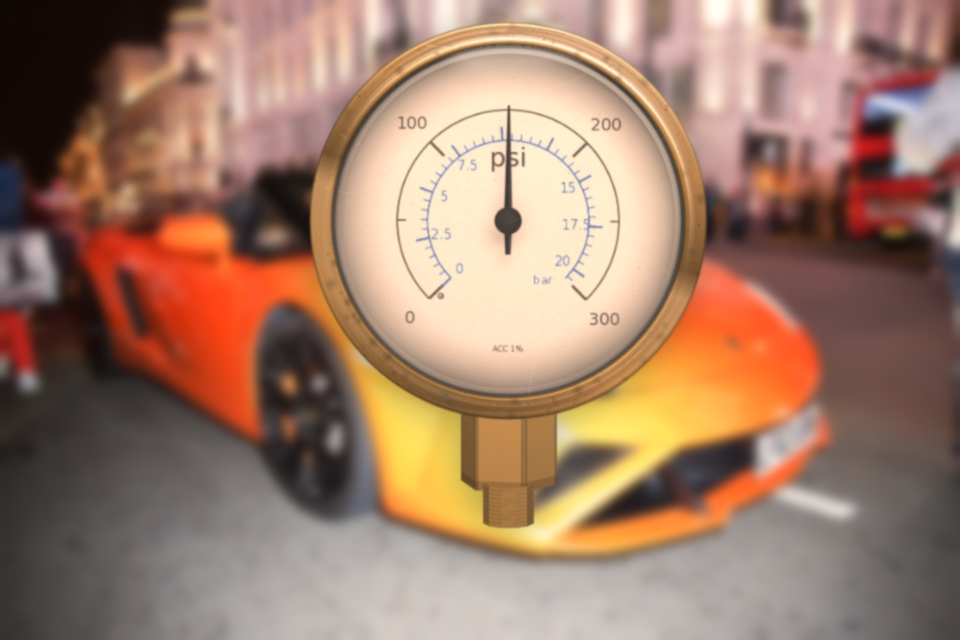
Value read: 150 psi
